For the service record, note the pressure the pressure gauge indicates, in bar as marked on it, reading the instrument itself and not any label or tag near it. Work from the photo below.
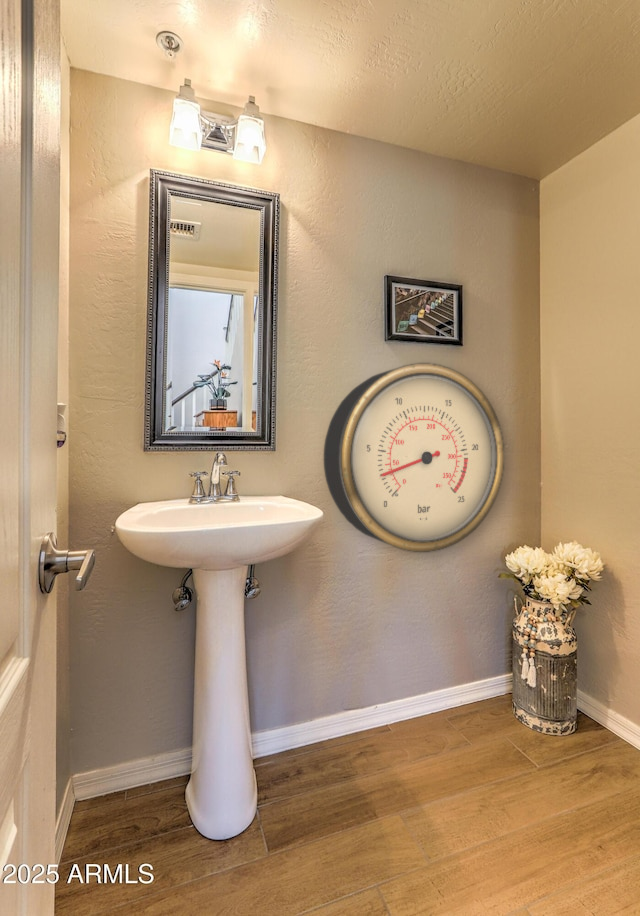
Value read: 2.5 bar
